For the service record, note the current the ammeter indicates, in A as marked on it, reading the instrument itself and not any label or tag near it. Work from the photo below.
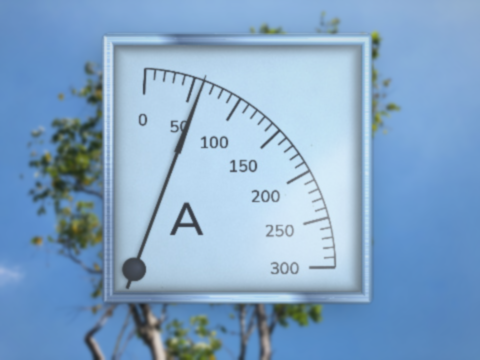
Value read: 60 A
